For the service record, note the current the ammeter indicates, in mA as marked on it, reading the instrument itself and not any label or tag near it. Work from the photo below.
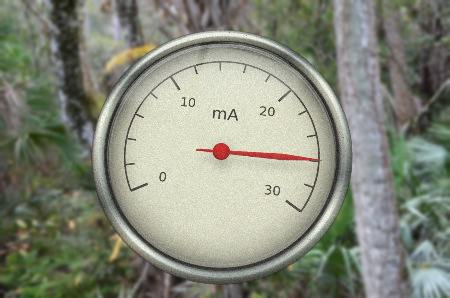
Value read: 26 mA
